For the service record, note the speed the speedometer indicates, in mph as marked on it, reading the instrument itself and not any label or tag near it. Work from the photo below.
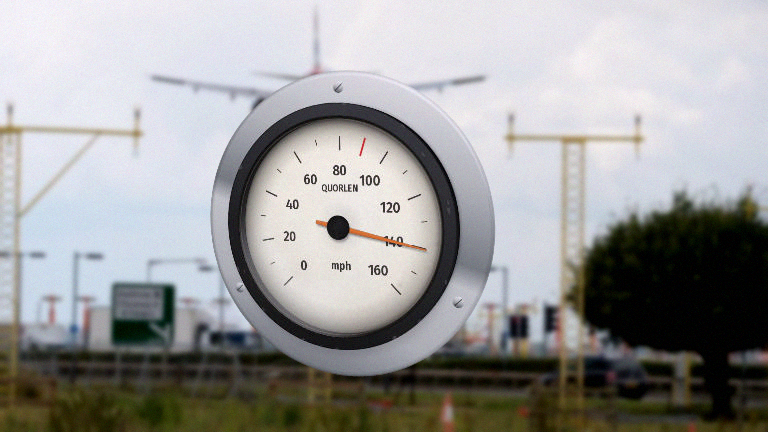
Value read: 140 mph
